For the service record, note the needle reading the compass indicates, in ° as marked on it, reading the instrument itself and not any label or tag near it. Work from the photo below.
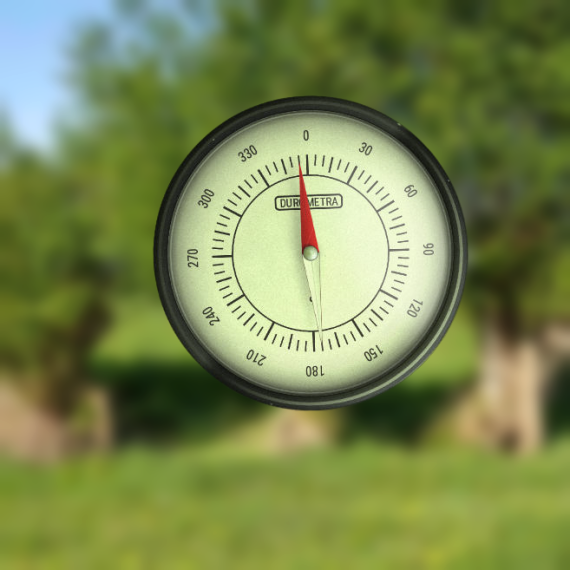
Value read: 355 °
